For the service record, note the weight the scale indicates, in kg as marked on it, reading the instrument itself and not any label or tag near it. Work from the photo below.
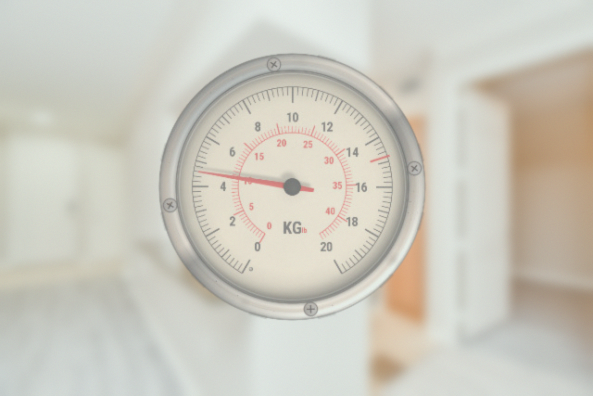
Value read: 4.6 kg
